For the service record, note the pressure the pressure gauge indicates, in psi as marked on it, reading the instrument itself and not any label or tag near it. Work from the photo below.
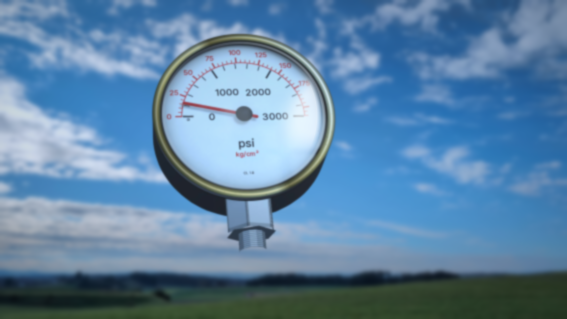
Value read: 200 psi
